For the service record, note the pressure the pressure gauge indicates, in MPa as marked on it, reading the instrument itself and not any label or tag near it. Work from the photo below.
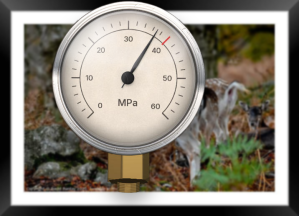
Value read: 37 MPa
